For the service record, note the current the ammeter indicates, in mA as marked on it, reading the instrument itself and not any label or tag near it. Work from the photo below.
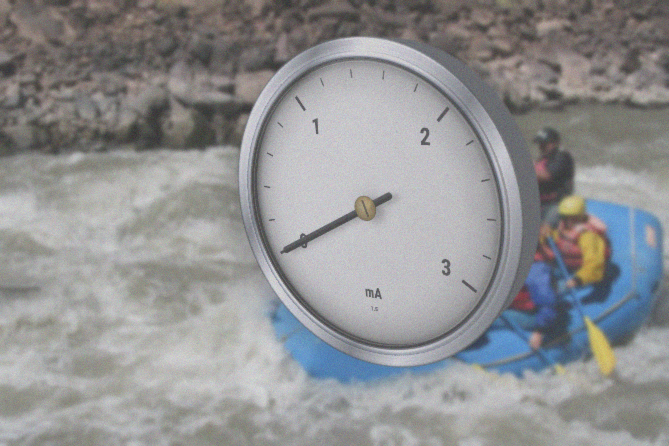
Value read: 0 mA
